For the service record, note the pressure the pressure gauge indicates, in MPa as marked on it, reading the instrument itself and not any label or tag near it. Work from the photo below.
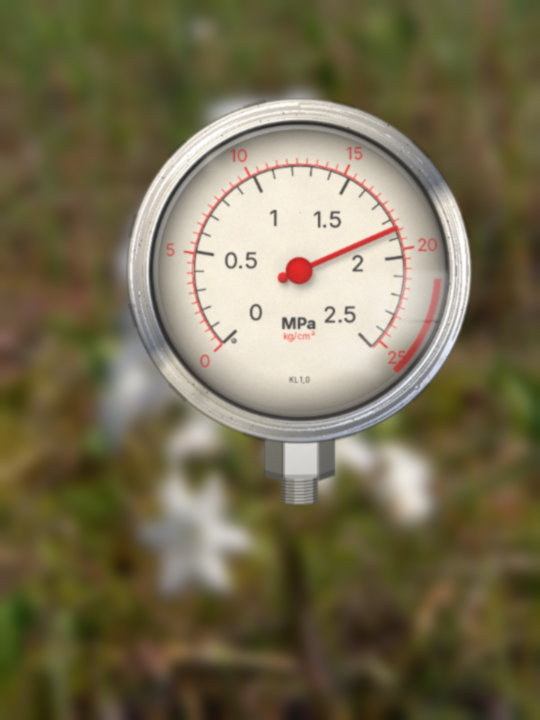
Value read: 1.85 MPa
